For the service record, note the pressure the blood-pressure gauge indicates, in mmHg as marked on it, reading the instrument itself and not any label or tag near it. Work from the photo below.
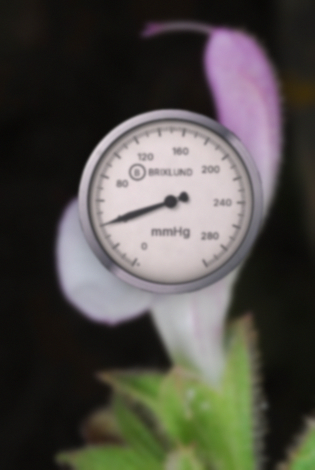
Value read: 40 mmHg
